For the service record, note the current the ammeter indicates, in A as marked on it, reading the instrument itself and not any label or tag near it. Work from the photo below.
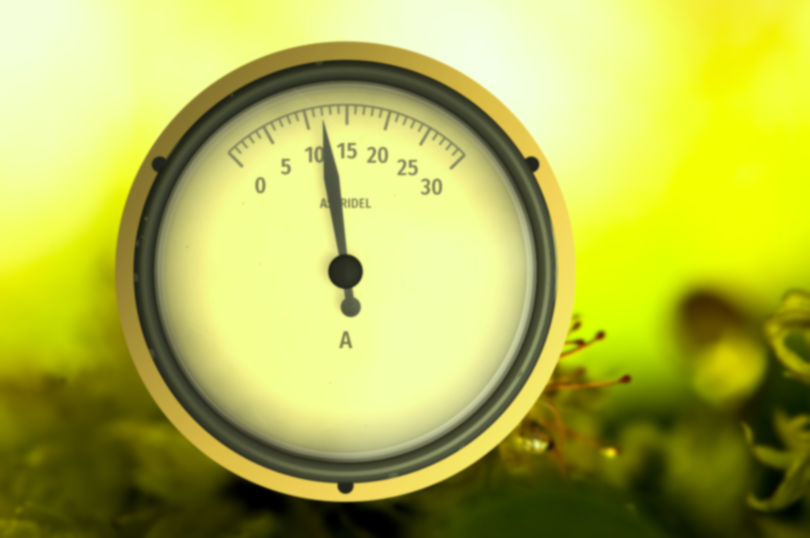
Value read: 12 A
